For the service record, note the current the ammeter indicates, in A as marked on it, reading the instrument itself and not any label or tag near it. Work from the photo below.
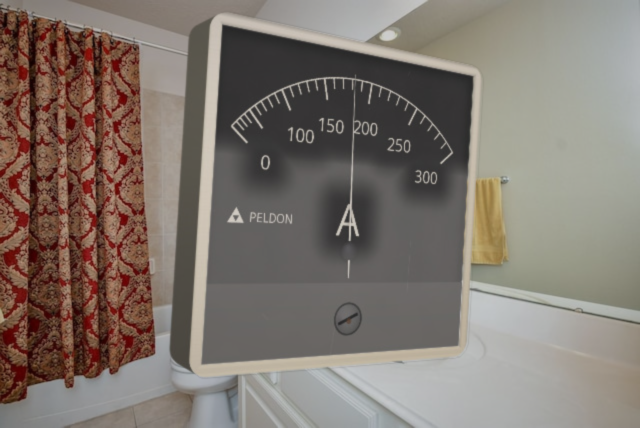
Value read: 180 A
